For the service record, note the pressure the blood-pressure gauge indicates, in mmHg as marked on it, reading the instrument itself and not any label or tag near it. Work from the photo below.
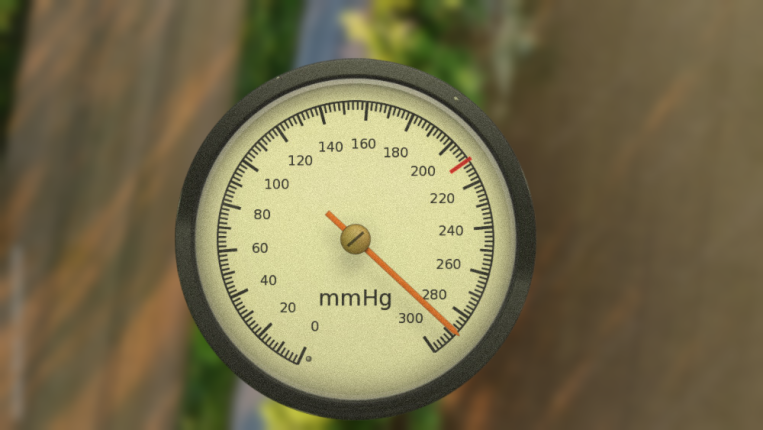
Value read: 288 mmHg
